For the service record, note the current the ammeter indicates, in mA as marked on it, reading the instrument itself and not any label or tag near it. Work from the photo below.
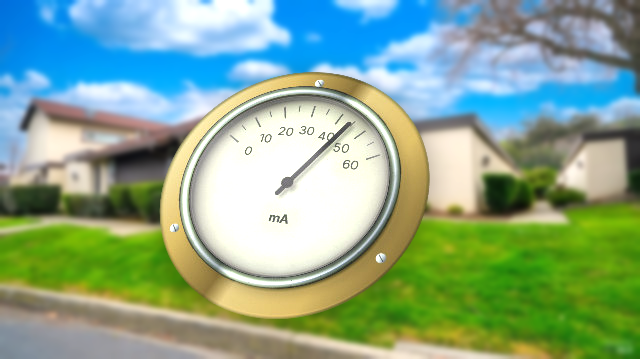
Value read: 45 mA
